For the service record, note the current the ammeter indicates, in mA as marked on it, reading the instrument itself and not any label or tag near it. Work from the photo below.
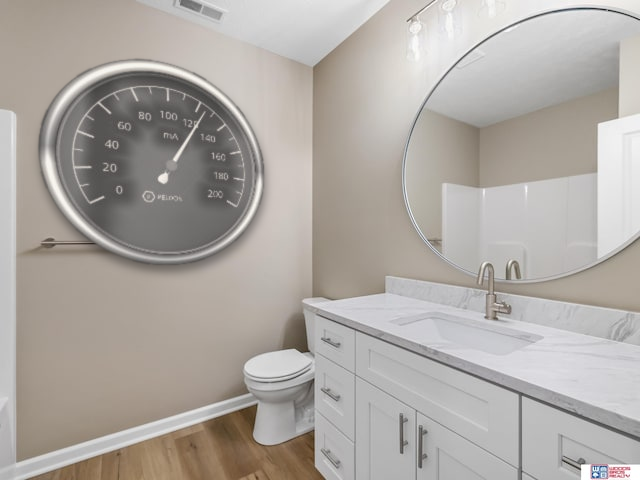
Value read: 125 mA
